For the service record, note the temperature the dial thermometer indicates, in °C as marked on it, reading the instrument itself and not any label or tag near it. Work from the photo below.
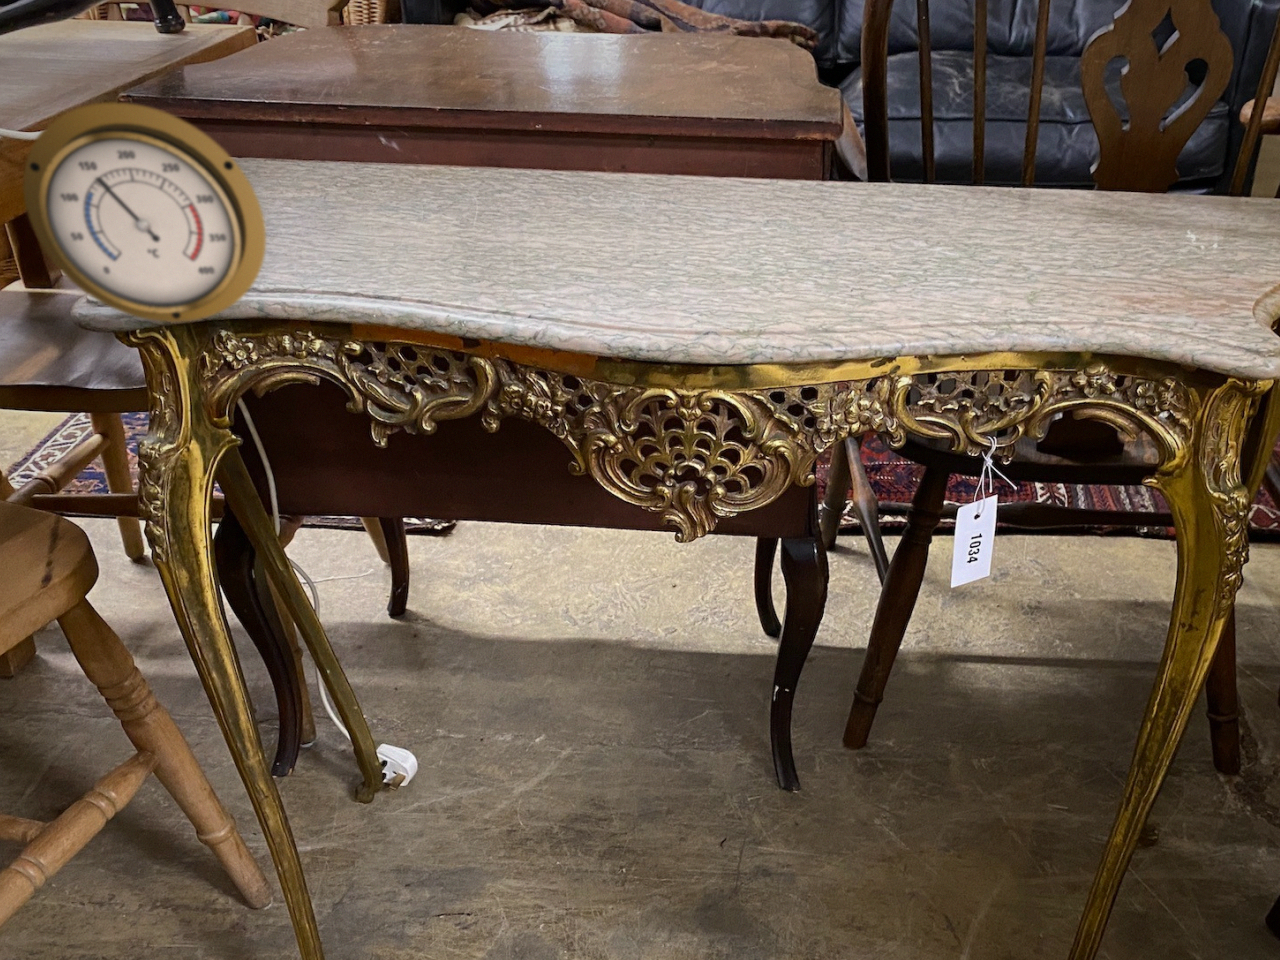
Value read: 150 °C
